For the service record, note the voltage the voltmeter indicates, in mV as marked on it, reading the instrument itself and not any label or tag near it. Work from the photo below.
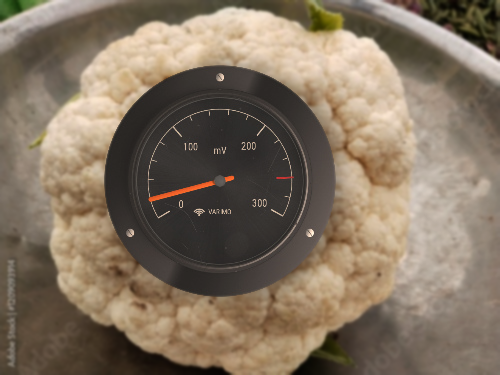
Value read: 20 mV
